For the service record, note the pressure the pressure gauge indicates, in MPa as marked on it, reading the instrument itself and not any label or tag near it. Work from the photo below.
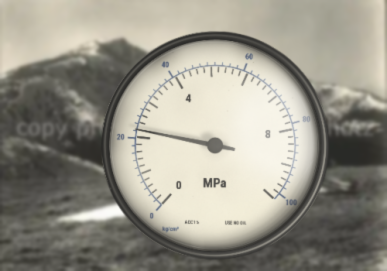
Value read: 2.2 MPa
